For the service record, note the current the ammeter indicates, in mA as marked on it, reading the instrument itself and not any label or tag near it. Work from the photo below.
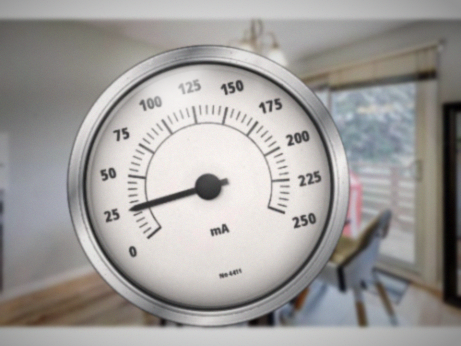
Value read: 25 mA
